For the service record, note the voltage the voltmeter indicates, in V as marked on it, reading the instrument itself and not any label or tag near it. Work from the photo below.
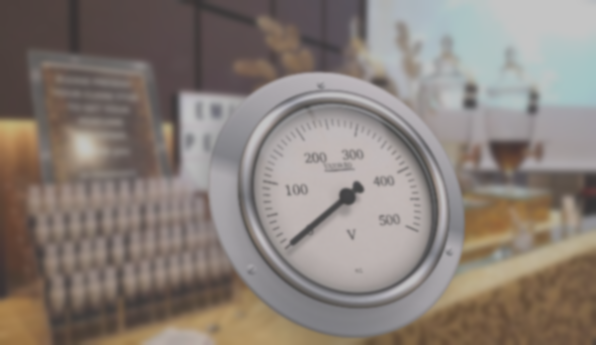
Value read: 0 V
